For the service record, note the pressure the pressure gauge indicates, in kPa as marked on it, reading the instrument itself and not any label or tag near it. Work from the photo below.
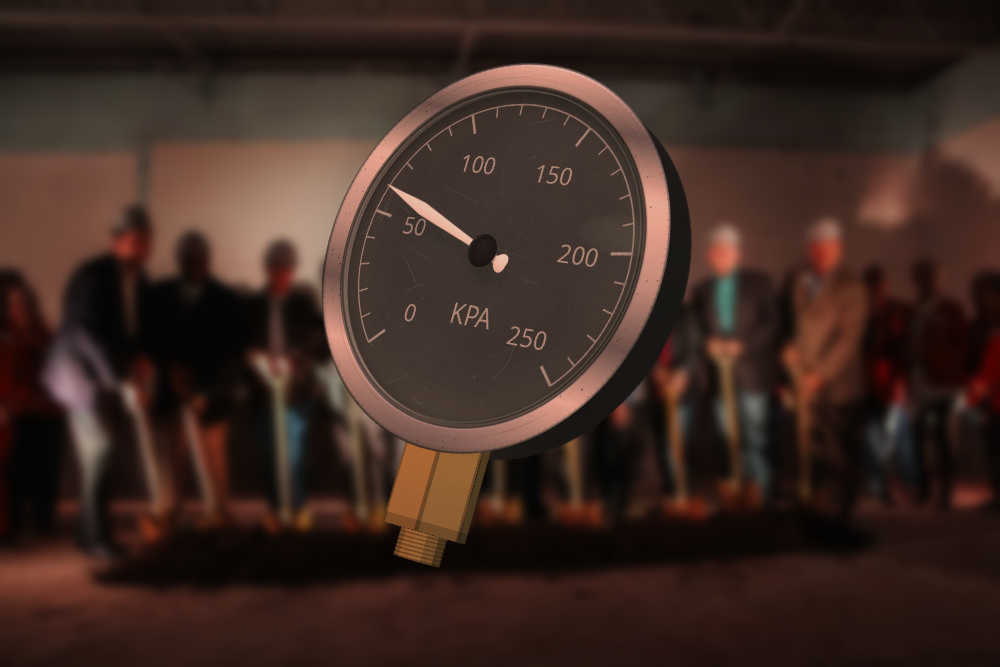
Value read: 60 kPa
